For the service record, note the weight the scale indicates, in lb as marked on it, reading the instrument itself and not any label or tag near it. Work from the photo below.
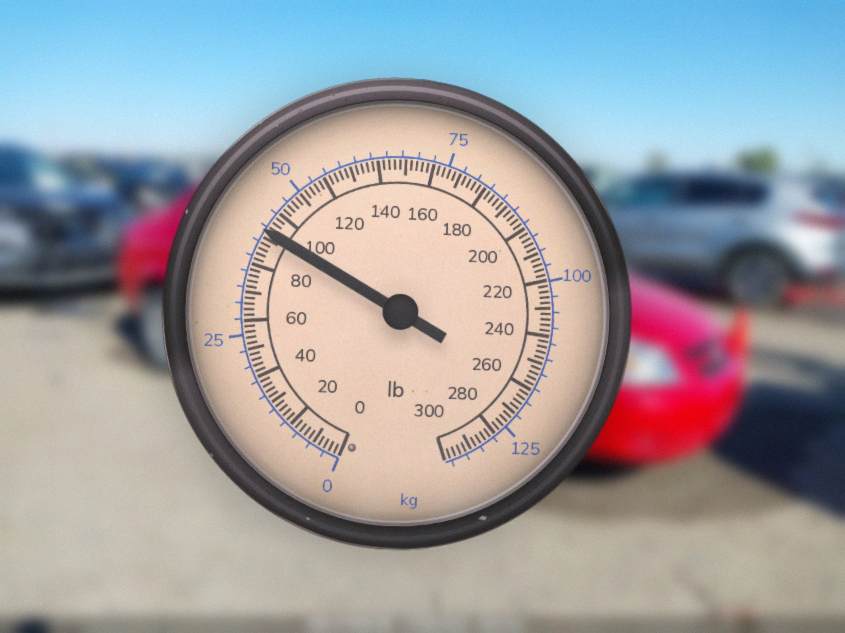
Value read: 92 lb
